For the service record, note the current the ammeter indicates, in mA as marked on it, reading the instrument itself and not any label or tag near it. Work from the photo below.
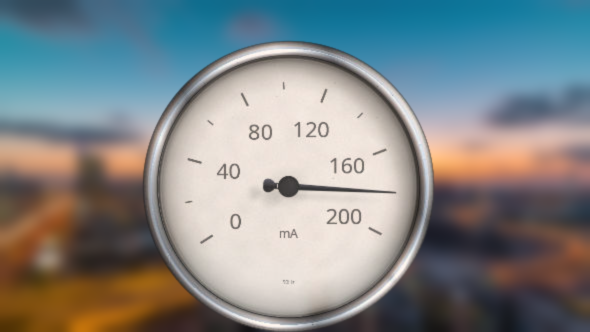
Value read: 180 mA
